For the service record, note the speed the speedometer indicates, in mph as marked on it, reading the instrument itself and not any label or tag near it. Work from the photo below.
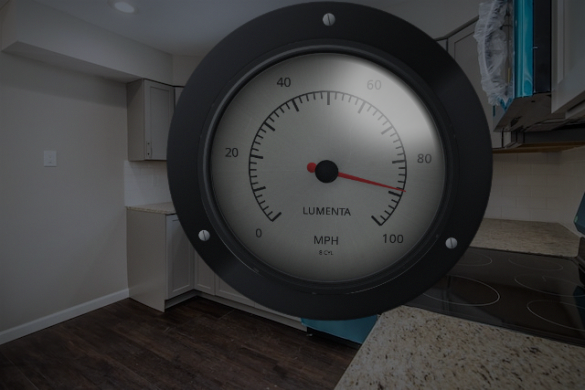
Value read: 88 mph
